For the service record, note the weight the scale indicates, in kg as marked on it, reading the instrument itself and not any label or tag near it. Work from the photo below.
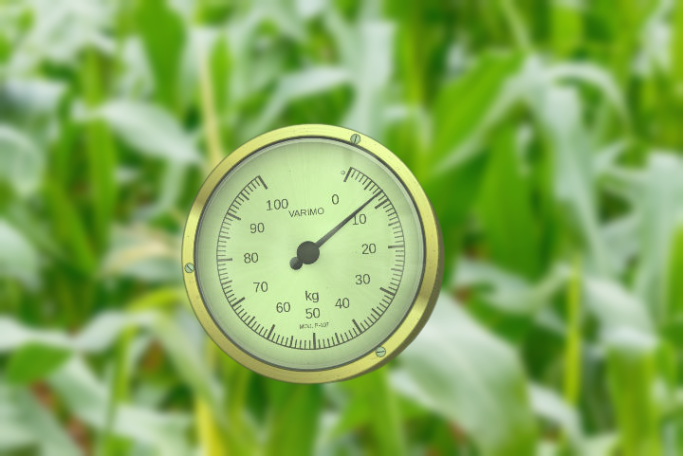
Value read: 8 kg
